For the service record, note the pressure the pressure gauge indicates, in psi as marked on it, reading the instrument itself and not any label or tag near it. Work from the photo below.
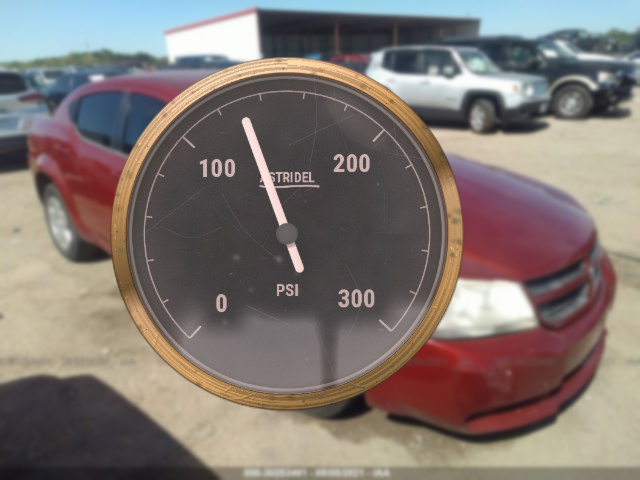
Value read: 130 psi
